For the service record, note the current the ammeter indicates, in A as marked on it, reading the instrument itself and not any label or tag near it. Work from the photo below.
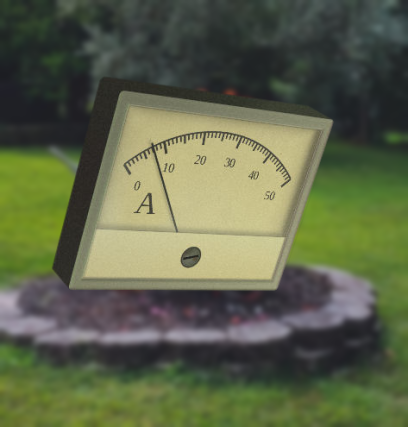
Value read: 7 A
